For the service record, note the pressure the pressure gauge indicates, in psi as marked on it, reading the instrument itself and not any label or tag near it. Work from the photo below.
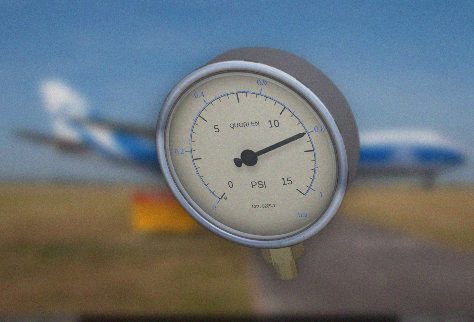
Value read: 11.5 psi
